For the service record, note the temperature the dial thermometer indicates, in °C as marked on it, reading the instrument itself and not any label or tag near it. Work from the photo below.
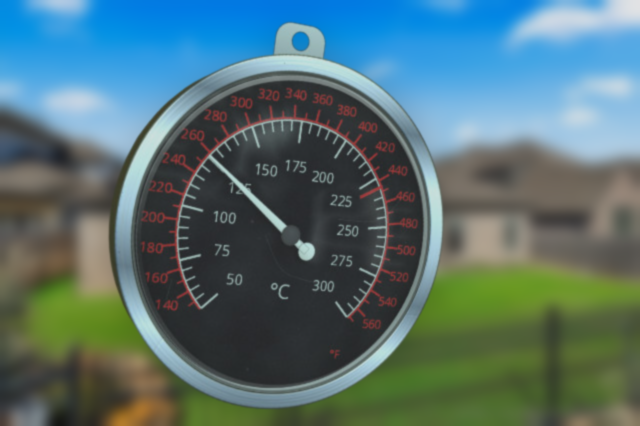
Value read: 125 °C
